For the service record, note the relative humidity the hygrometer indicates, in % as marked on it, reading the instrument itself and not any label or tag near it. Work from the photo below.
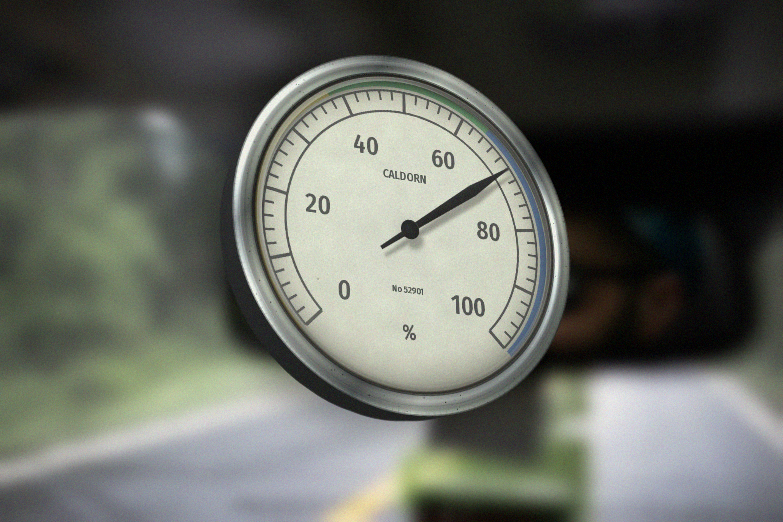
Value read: 70 %
